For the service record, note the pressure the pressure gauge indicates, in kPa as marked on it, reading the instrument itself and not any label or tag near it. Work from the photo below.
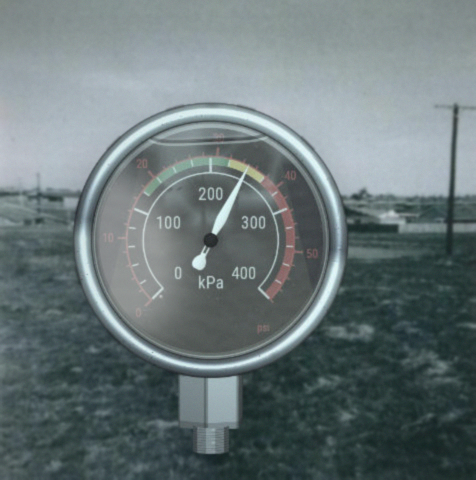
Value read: 240 kPa
